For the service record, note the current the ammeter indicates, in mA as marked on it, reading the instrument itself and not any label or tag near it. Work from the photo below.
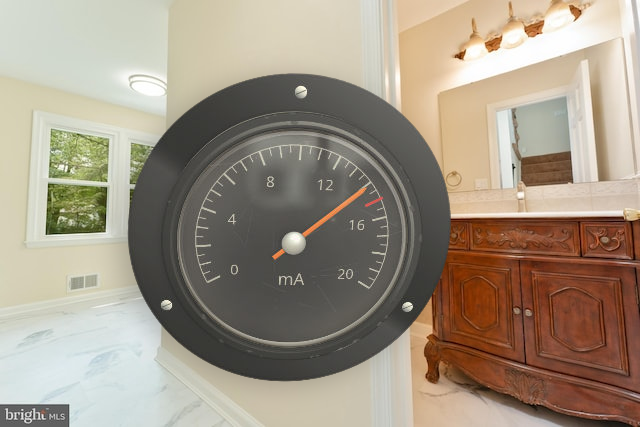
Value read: 14 mA
